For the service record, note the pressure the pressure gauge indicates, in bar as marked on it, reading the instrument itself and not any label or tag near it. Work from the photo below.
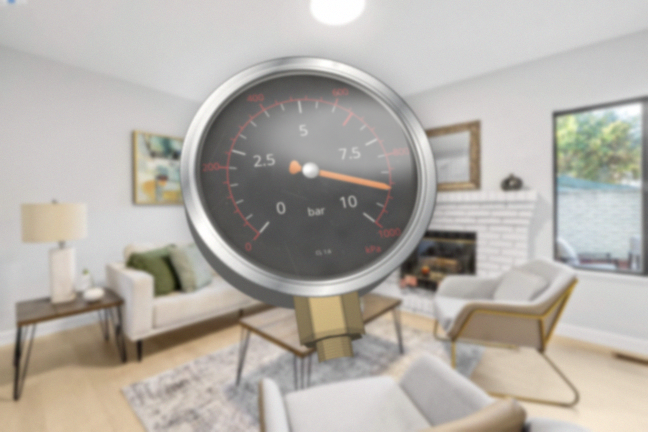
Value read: 9 bar
